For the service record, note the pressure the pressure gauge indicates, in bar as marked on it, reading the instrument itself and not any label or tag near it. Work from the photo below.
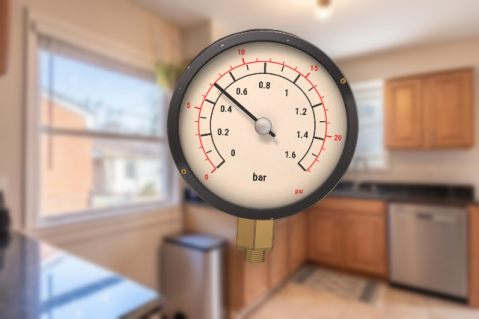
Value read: 0.5 bar
